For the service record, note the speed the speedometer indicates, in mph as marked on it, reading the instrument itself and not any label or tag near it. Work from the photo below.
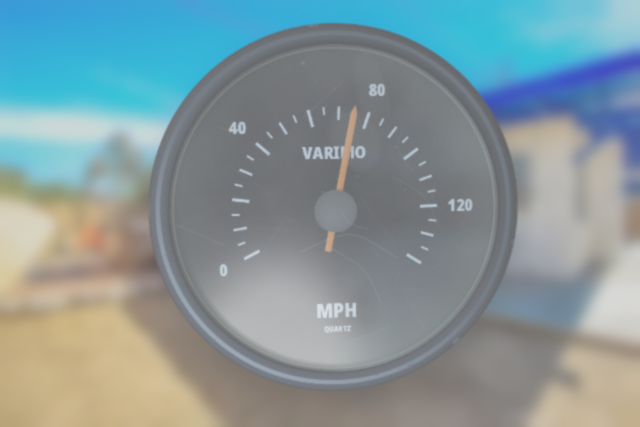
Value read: 75 mph
